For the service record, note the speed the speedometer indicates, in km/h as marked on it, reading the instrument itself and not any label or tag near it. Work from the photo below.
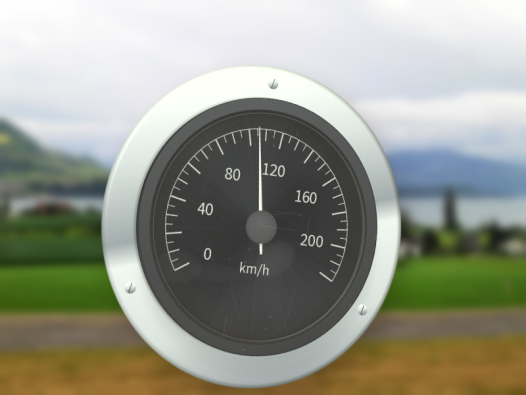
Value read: 105 km/h
